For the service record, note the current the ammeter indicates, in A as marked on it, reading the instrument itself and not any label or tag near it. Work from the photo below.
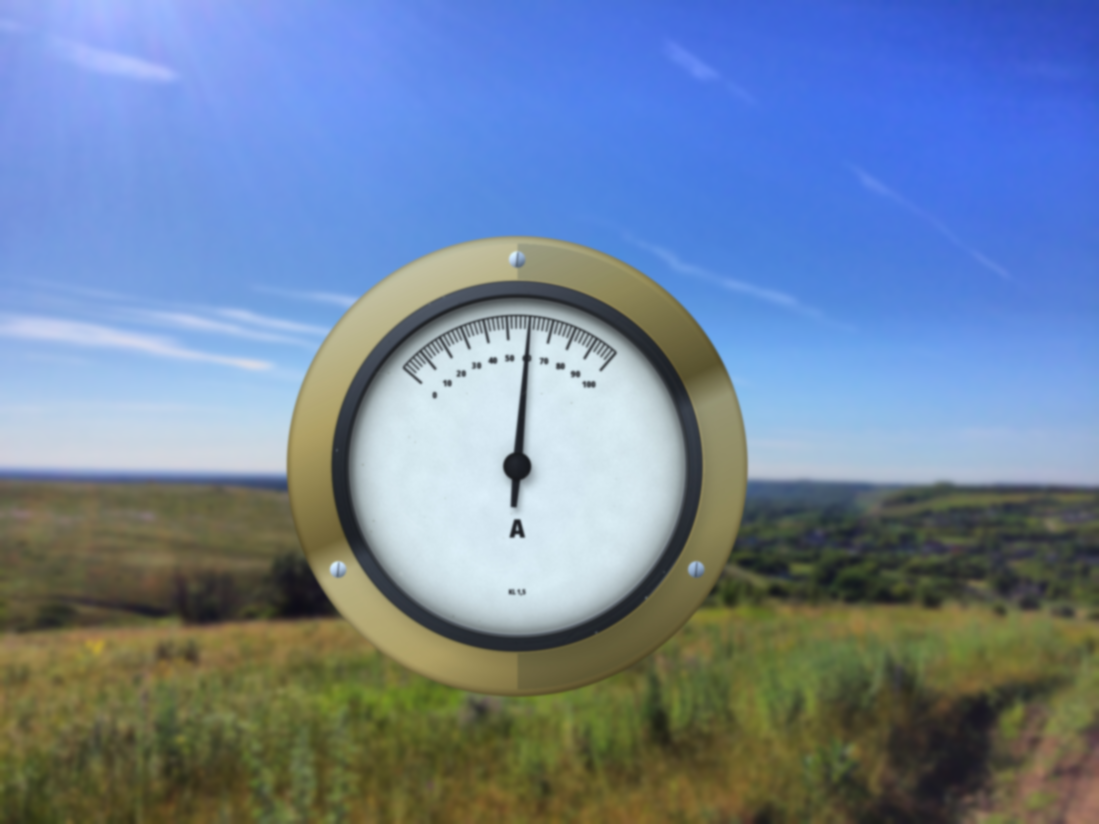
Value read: 60 A
